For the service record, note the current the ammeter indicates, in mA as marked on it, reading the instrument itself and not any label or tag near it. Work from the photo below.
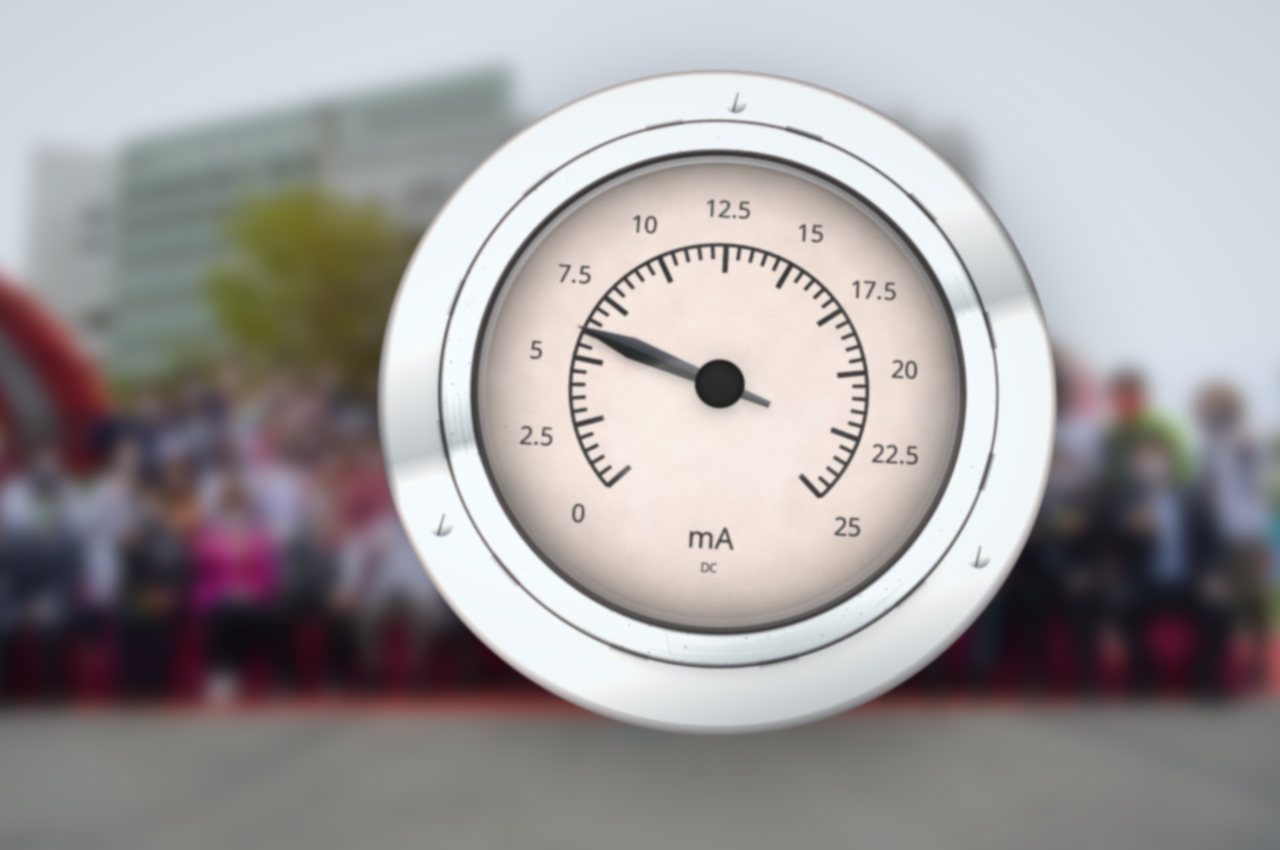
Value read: 6 mA
